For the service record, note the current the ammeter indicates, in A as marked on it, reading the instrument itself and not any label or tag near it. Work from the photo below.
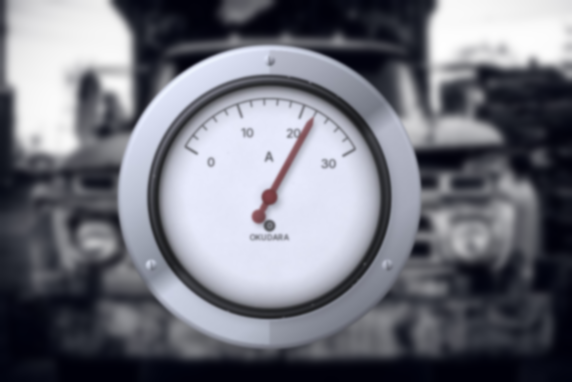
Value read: 22 A
